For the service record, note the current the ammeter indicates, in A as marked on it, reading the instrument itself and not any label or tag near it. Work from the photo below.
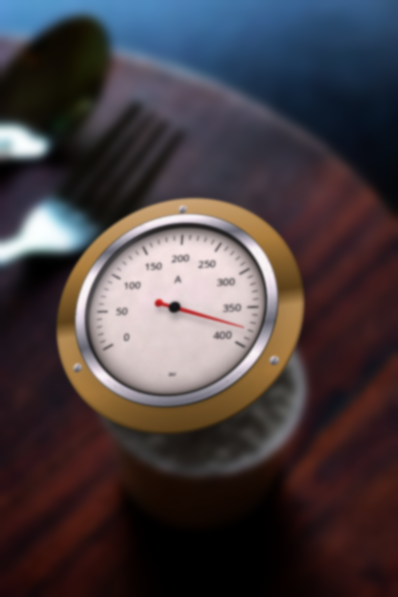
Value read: 380 A
